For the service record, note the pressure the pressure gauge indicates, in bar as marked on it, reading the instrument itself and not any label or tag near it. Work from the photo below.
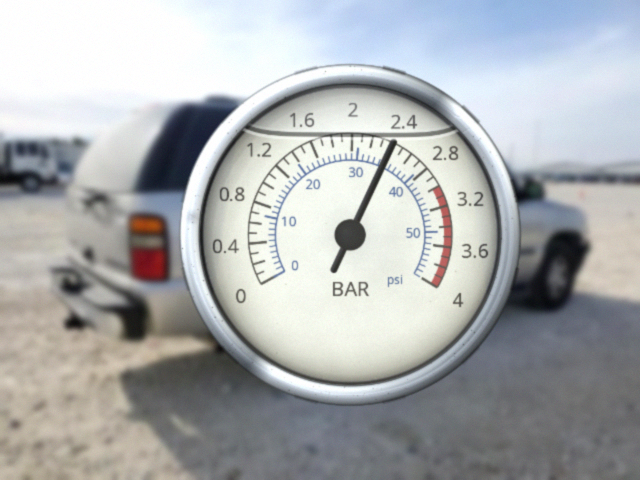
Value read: 2.4 bar
